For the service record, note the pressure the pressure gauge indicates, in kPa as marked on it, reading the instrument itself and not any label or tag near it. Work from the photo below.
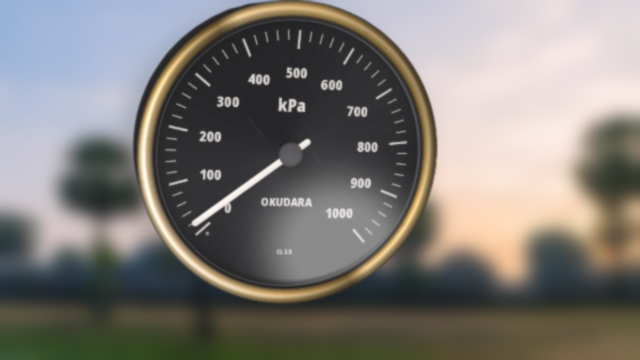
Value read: 20 kPa
